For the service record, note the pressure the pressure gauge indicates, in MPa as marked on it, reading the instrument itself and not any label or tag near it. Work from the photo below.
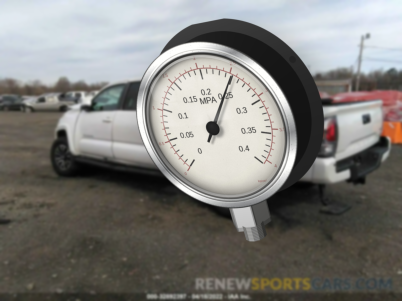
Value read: 0.25 MPa
